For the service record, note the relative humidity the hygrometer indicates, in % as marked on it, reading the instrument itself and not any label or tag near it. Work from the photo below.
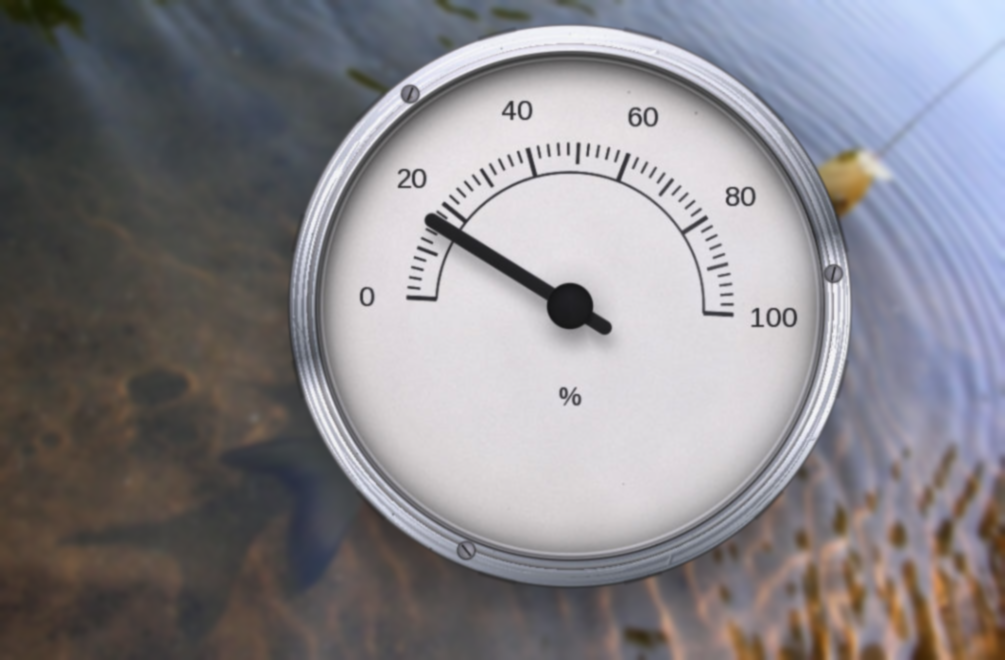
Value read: 16 %
